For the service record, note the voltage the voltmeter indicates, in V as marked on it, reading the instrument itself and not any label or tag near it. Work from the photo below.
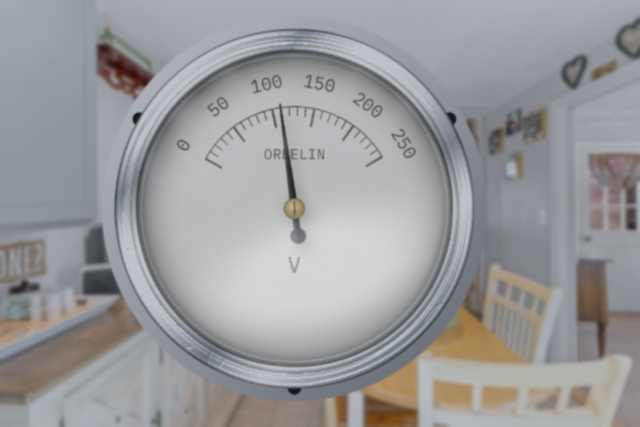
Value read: 110 V
